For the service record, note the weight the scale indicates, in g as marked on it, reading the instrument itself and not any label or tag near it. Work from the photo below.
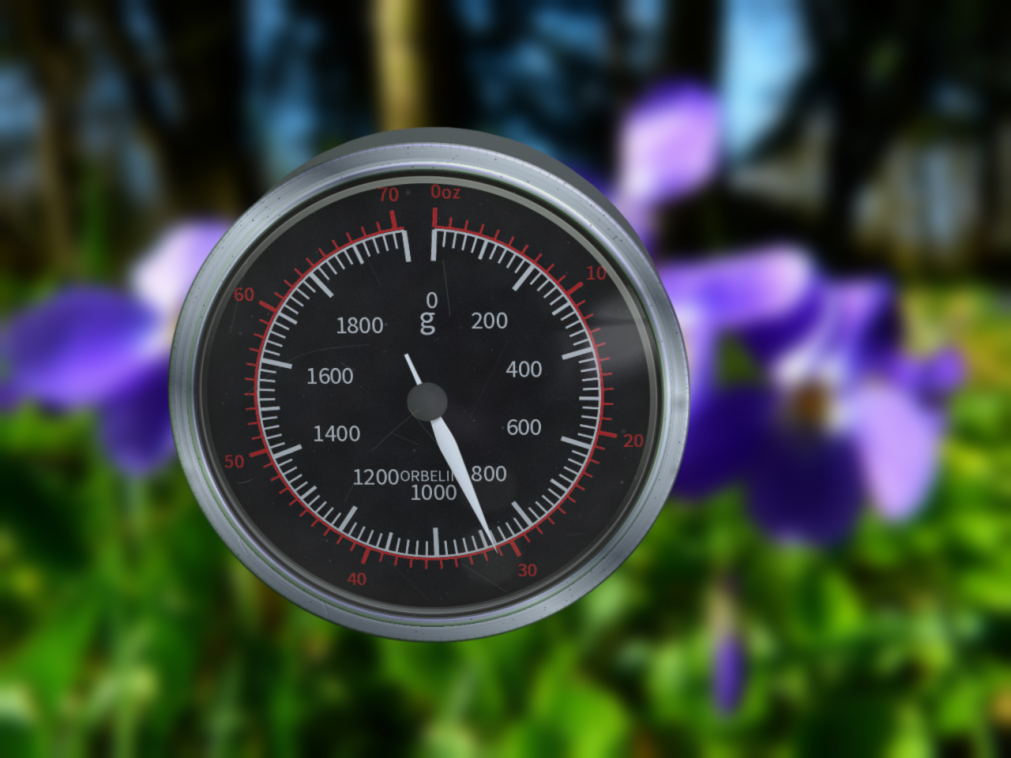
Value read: 880 g
